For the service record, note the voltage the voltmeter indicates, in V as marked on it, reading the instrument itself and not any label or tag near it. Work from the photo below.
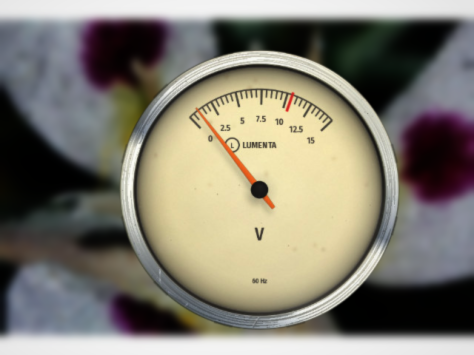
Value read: 1 V
